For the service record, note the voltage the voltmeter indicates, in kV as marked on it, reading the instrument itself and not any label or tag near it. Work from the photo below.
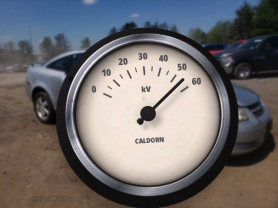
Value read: 55 kV
